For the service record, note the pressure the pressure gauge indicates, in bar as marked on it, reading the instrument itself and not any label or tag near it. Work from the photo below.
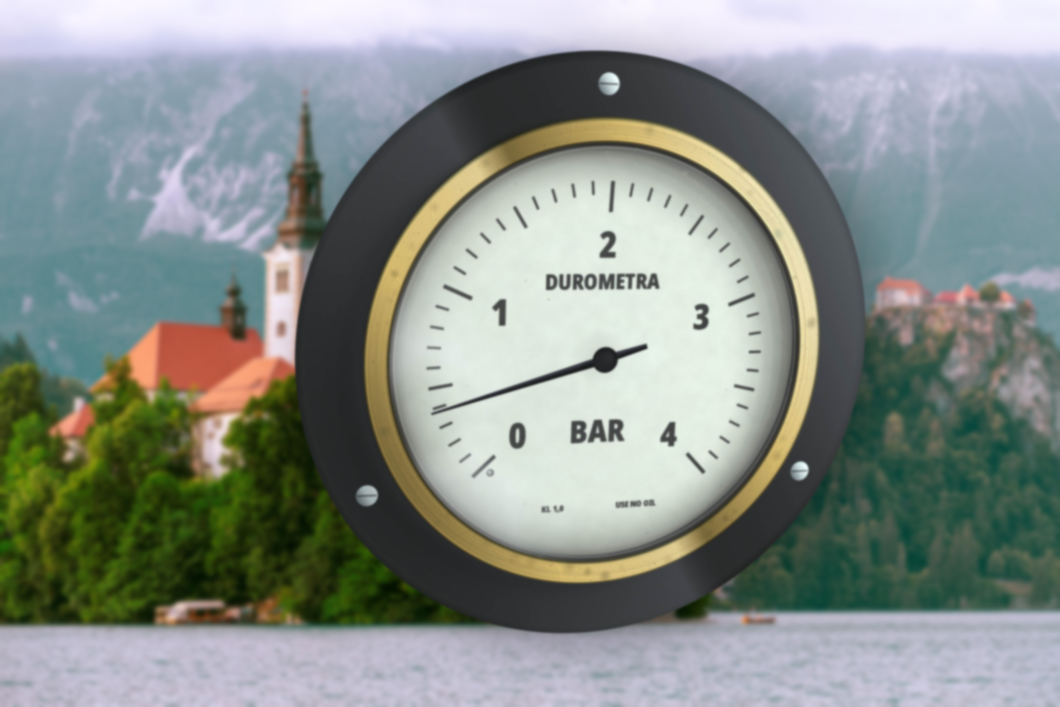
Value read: 0.4 bar
